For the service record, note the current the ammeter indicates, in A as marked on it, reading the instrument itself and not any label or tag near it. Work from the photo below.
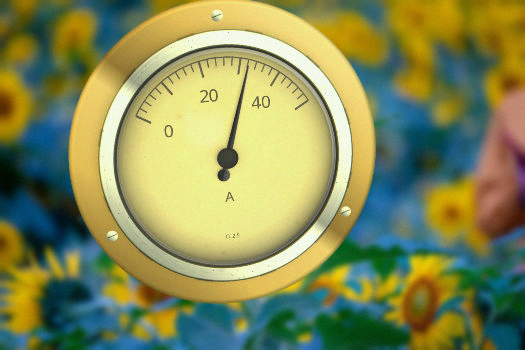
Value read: 32 A
